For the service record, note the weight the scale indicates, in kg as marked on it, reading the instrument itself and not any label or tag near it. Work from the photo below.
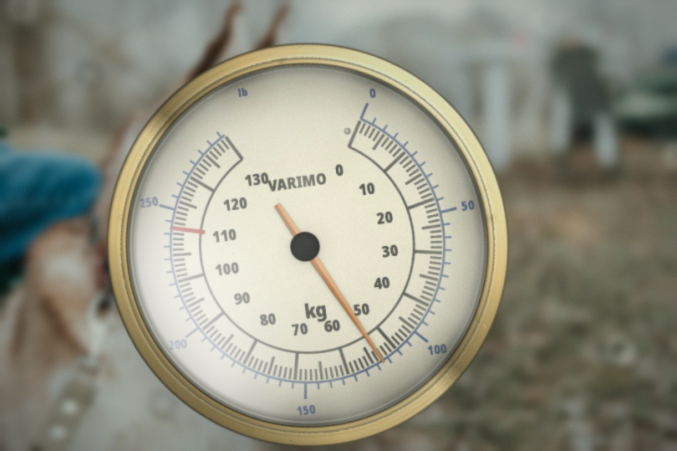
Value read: 53 kg
